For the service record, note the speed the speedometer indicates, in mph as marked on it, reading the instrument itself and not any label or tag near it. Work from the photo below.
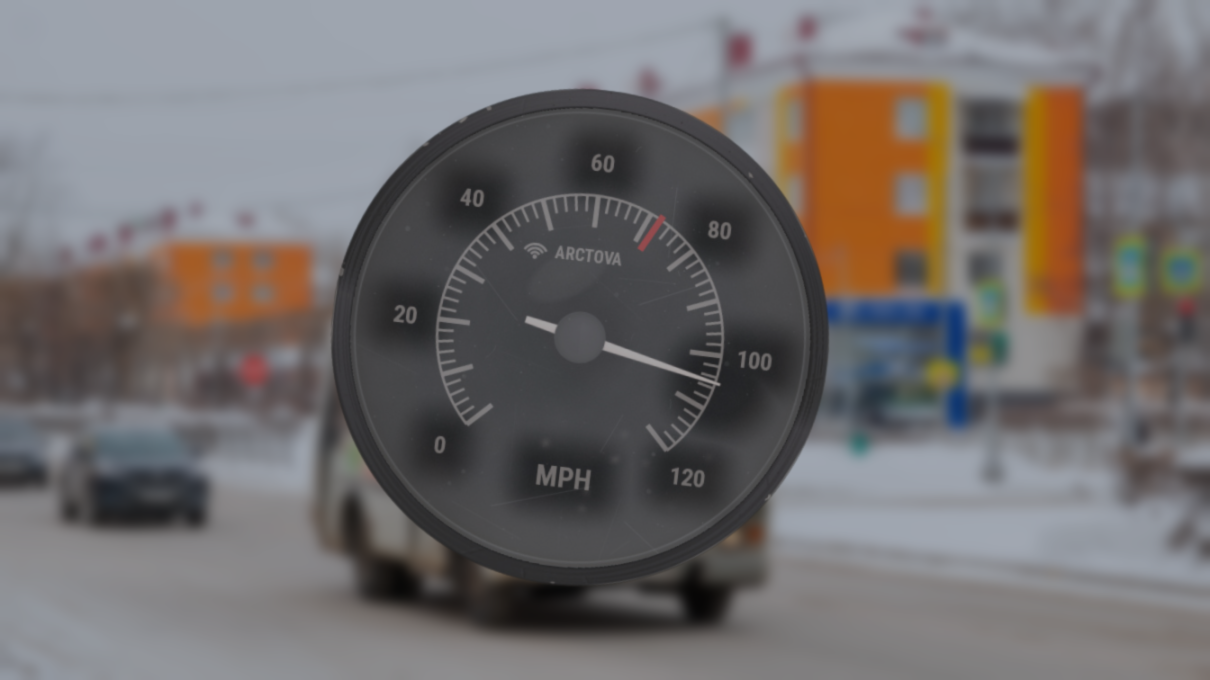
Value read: 105 mph
